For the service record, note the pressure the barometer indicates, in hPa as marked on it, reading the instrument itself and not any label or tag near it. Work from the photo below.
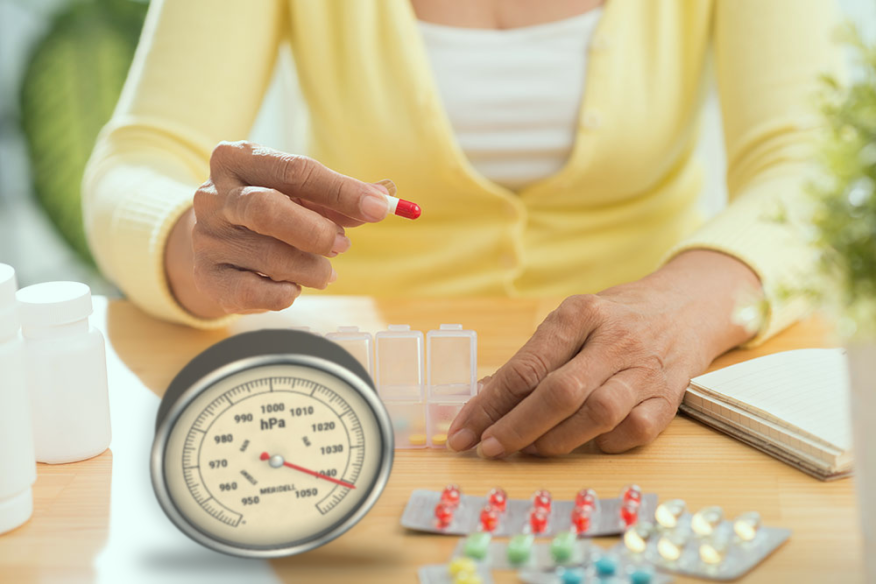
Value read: 1040 hPa
